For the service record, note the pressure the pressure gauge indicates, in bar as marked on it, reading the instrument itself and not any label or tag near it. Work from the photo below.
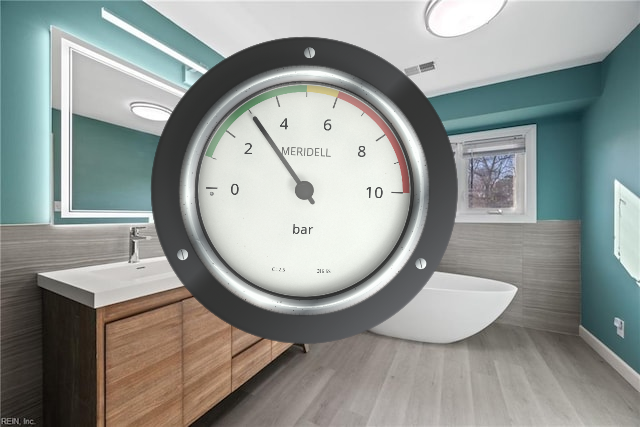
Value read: 3 bar
